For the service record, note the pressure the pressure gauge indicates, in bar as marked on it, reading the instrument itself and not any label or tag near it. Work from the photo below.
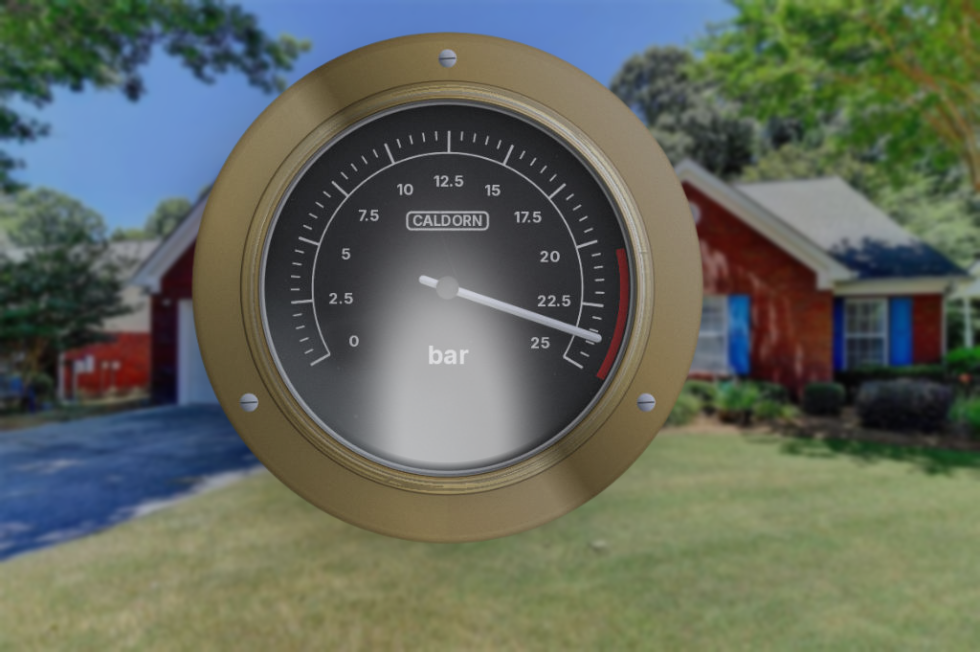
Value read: 23.75 bar
